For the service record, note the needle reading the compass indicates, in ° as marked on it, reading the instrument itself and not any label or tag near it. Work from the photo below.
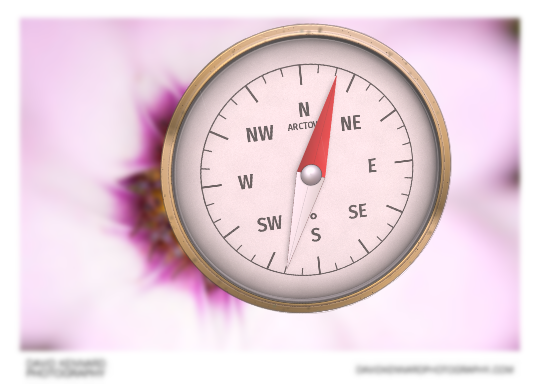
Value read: 20 °
